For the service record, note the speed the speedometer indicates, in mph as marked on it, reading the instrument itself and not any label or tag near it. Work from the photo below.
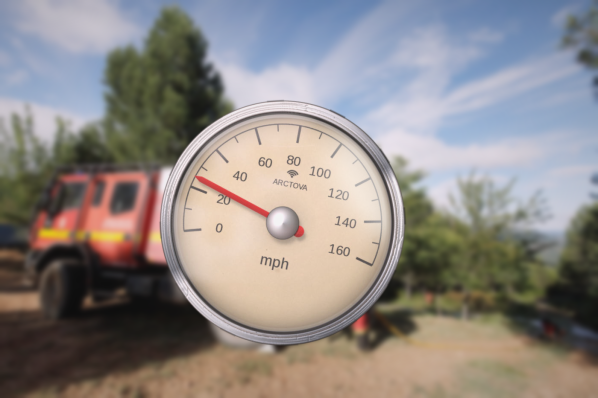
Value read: 25 mph
